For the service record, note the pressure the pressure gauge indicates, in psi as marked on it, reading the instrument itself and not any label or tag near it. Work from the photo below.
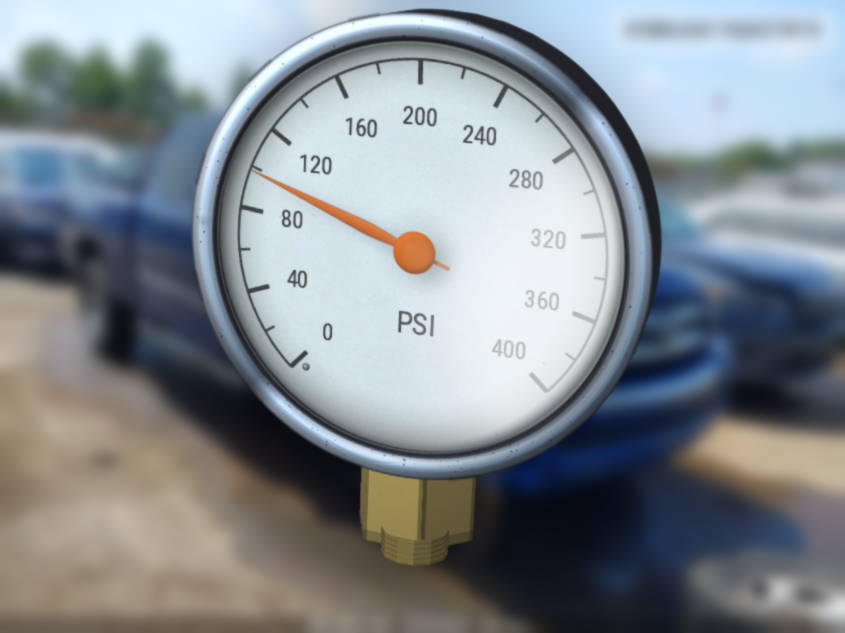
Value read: 100 psi
